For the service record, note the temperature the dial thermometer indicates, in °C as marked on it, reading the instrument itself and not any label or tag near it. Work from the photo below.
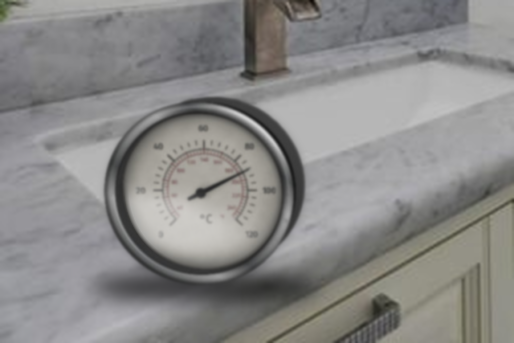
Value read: 88 °C
